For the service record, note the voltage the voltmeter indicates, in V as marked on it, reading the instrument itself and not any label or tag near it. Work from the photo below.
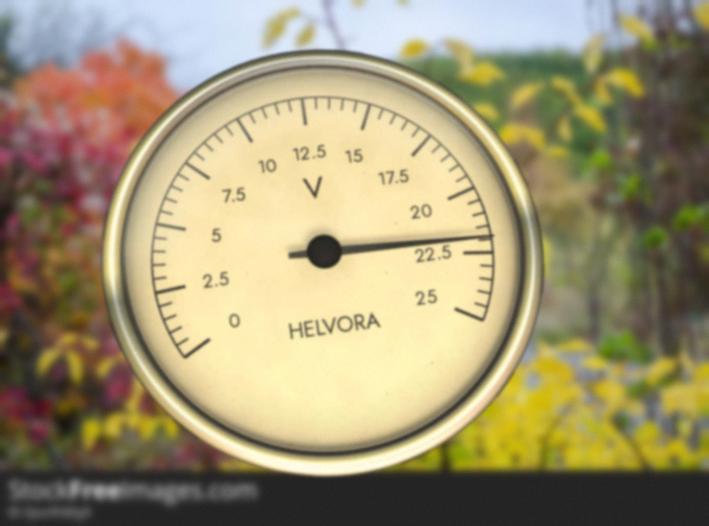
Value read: 22 V
